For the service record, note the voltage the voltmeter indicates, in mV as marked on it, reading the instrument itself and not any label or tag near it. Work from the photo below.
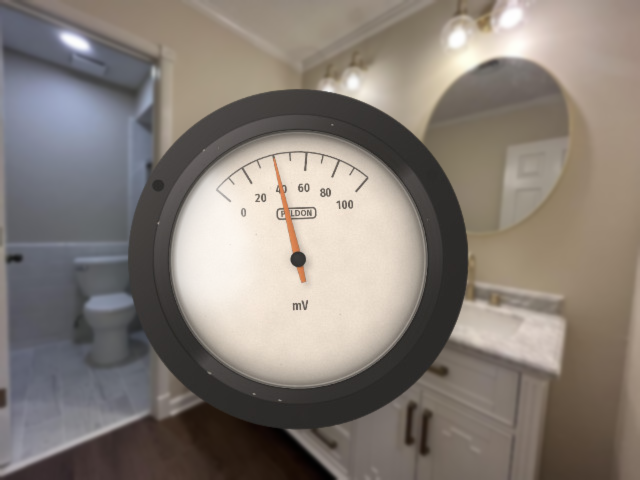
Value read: 40 mV
